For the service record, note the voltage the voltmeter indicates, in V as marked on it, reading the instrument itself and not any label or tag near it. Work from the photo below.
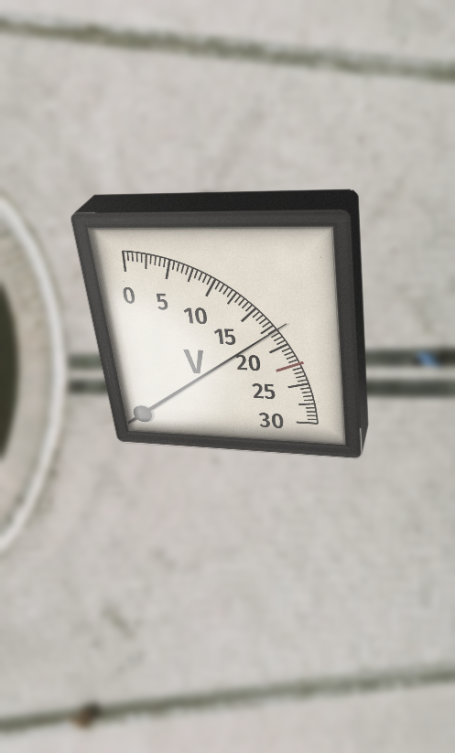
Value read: 18 V
